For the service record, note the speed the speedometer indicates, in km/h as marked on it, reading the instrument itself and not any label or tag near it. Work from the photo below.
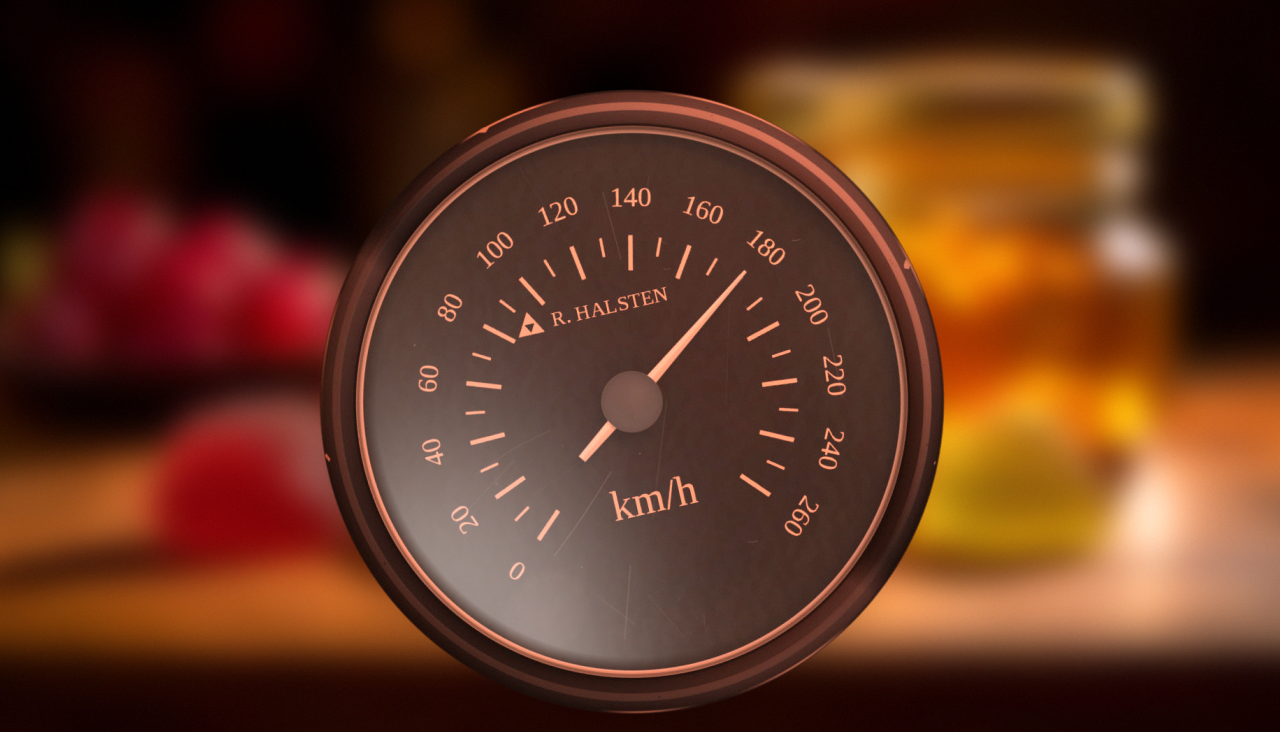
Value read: 180 km/h
